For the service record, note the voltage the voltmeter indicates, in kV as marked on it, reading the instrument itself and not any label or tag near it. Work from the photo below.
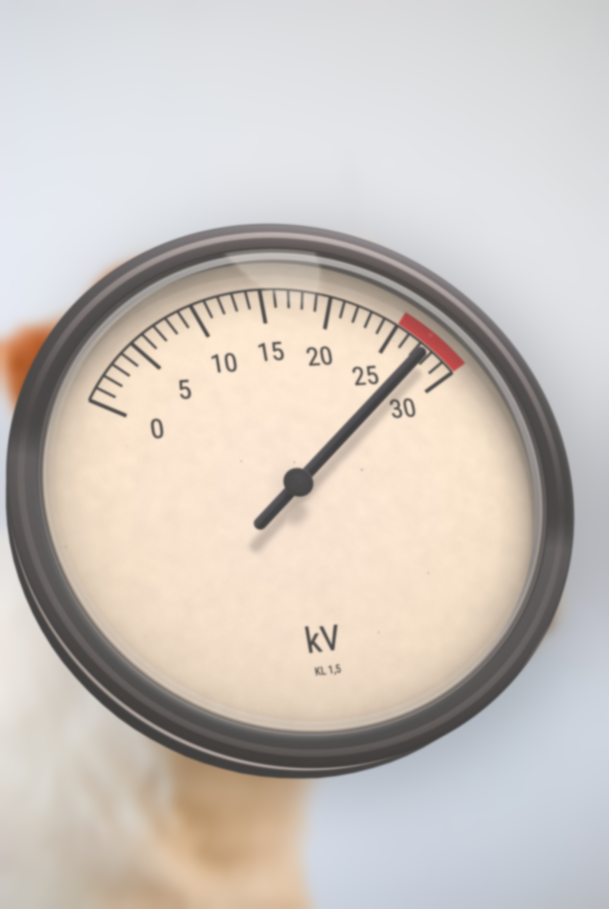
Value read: 27.5 kV
